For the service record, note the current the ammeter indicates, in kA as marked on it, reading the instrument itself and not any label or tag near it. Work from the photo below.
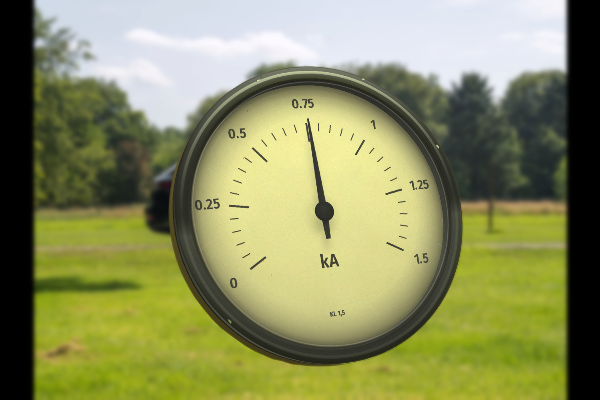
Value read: 0.75 kA
